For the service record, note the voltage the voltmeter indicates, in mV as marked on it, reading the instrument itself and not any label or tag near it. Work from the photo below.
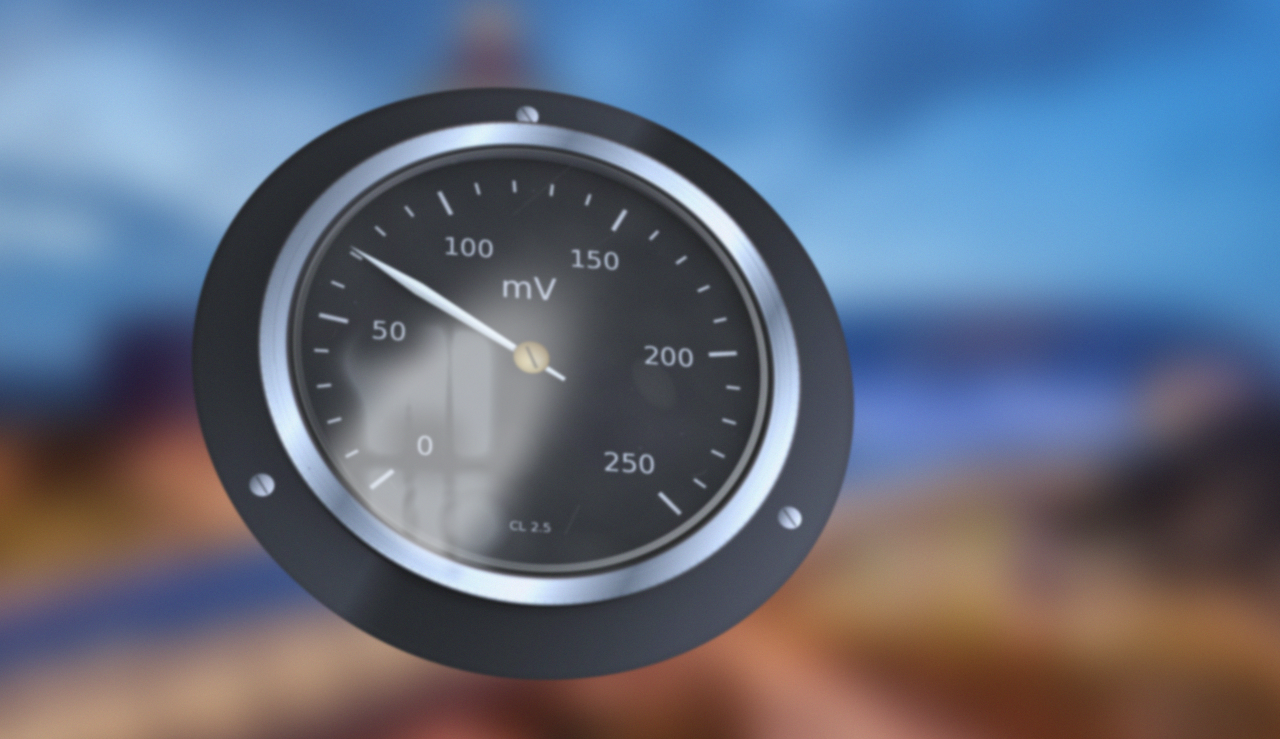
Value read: 70 mV
